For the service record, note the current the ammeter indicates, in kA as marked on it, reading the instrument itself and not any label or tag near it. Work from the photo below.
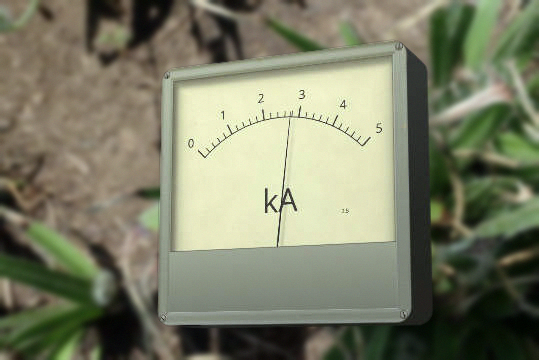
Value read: 2.8 kA
